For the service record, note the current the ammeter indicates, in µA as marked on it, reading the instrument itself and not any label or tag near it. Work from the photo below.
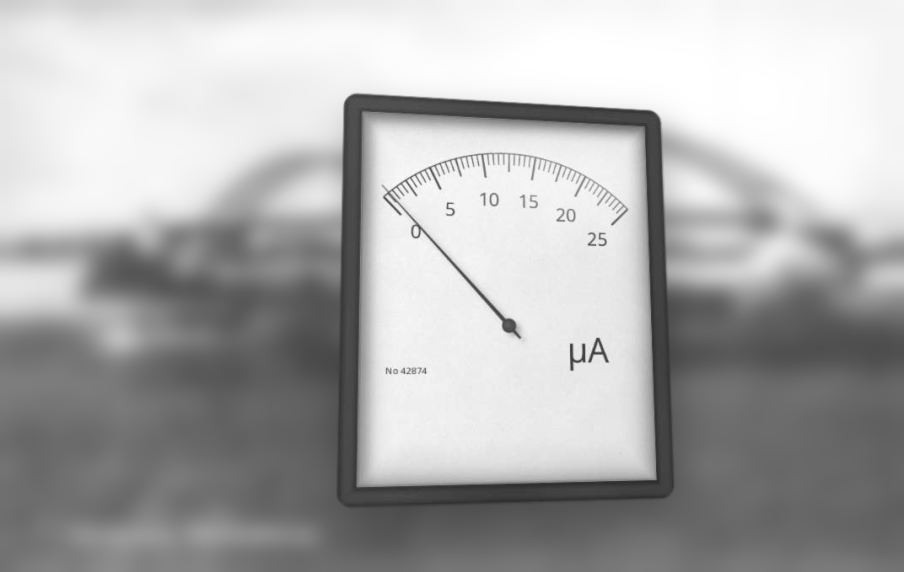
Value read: 0.5 µA
